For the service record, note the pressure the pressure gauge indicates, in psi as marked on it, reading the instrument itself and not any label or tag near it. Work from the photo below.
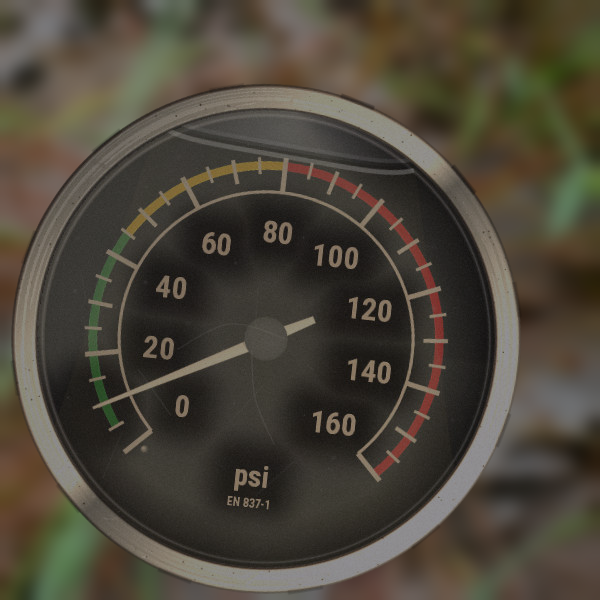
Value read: 10 psi
